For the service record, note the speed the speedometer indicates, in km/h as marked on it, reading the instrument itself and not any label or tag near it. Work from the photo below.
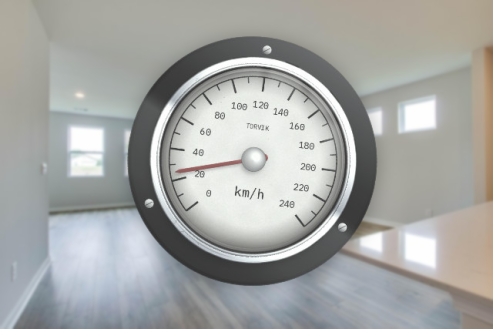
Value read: 25 km/h
